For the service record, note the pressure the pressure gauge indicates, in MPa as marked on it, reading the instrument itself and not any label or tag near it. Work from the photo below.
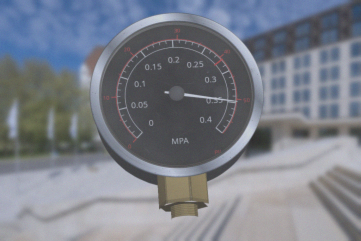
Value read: 0.35 MPa
